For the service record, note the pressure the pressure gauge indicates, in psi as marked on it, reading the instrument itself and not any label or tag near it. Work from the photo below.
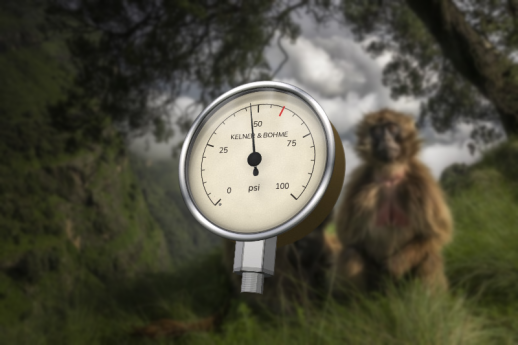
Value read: 47.5 psi
